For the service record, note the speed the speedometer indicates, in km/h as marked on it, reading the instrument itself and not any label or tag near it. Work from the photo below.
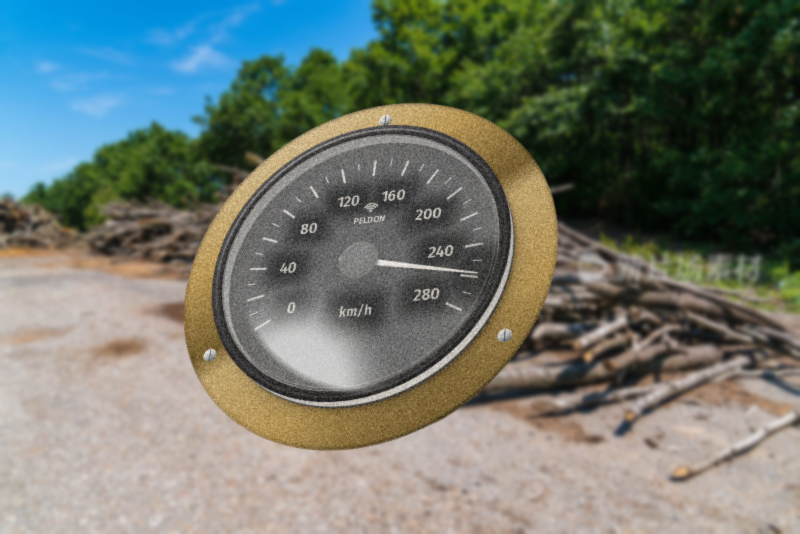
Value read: 260 km/h
